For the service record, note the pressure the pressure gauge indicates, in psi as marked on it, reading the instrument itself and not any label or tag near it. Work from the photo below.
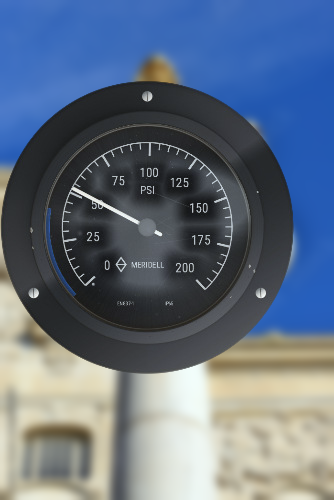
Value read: 52.5 psi
